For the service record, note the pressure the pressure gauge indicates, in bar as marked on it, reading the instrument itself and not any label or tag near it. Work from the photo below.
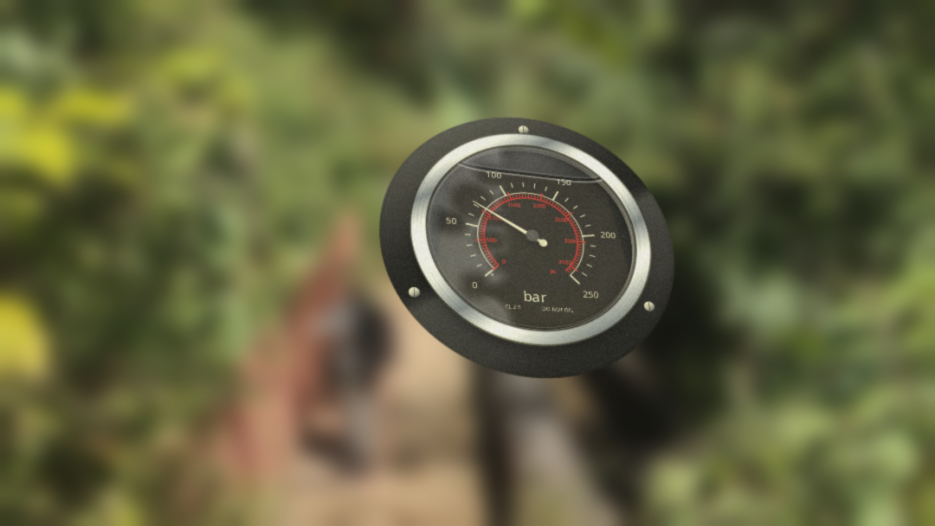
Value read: 70 bar
